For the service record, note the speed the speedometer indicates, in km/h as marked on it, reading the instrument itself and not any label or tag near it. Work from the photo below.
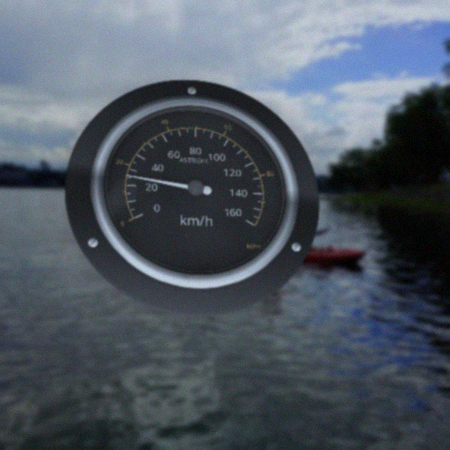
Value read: 25 km/h
